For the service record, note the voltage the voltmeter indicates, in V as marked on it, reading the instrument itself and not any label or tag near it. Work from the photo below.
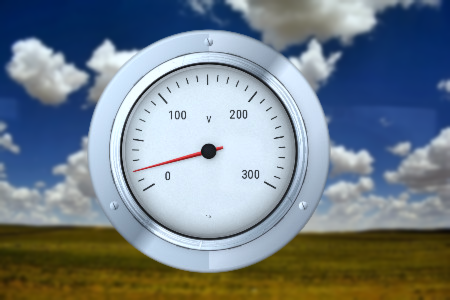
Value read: 20 V
